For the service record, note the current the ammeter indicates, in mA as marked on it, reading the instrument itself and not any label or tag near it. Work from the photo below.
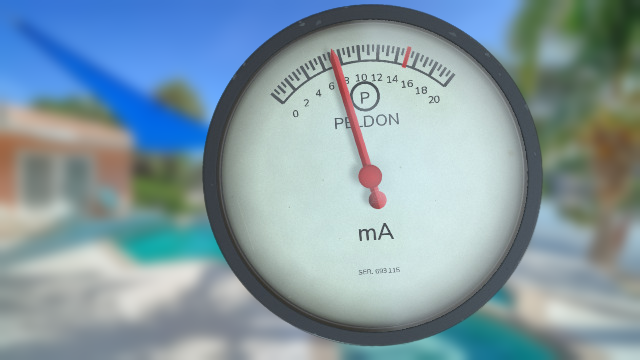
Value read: 7.5 mA
